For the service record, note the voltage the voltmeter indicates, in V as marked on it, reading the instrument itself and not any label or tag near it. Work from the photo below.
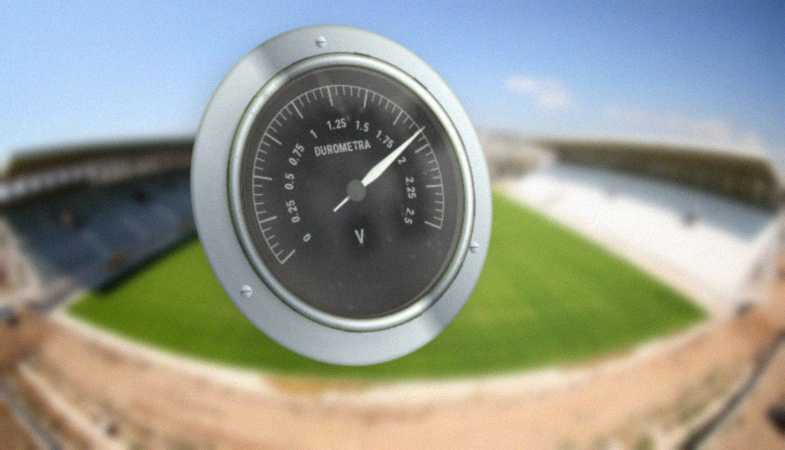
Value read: 1.9 V
